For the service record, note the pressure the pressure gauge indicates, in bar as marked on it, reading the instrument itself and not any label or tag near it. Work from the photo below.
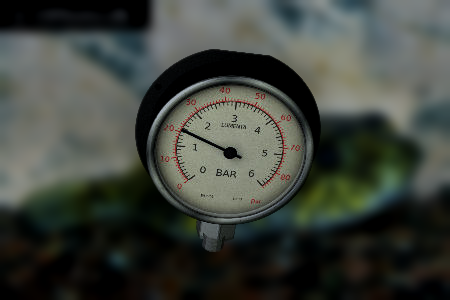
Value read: 1.5 bar
